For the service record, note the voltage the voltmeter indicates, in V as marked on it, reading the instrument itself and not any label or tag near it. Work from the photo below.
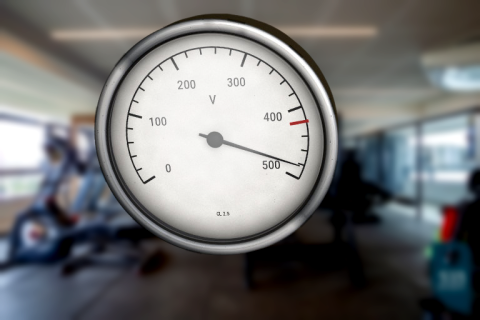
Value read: 480 V
